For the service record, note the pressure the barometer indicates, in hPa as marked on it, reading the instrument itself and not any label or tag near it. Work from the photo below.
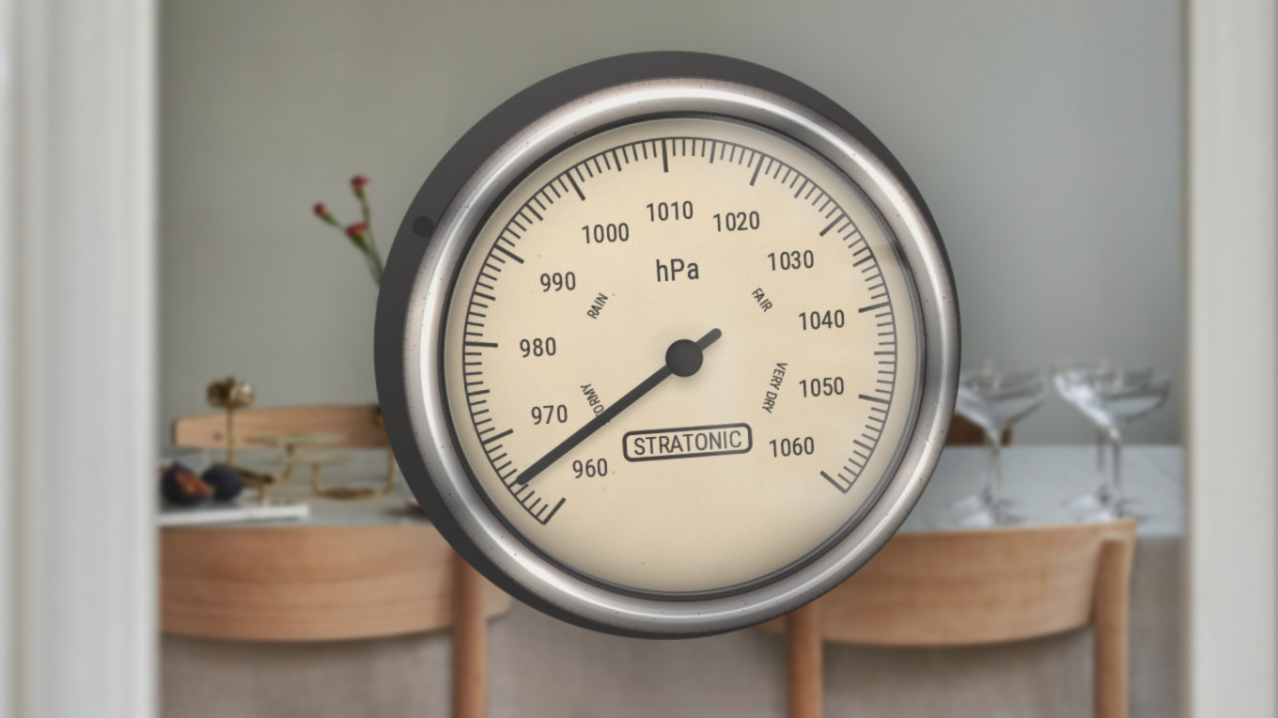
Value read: 965 hPa
